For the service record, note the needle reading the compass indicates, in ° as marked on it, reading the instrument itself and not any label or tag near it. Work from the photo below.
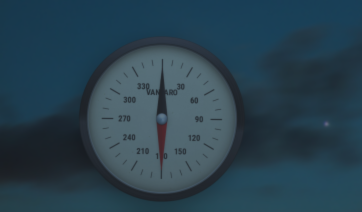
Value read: 180 °
